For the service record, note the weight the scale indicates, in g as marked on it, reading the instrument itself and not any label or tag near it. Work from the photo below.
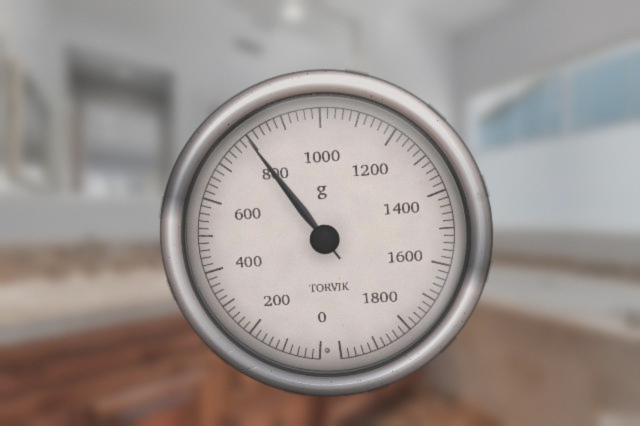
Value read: 800 g
